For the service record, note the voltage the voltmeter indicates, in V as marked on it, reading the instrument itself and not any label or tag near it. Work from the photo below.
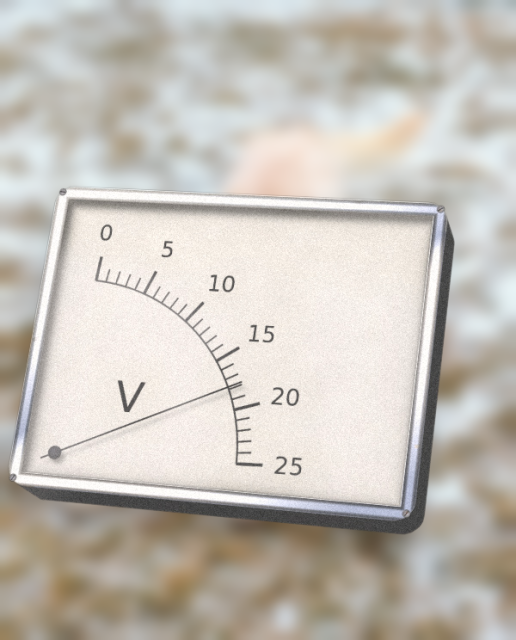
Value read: 18 V
